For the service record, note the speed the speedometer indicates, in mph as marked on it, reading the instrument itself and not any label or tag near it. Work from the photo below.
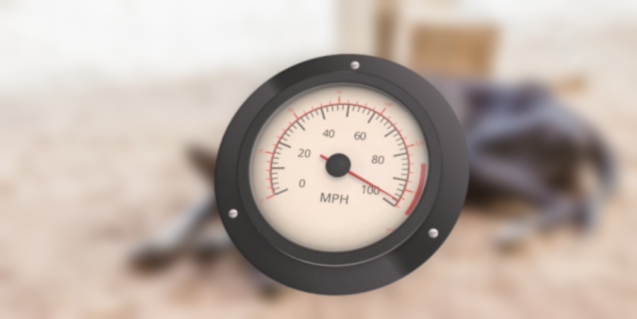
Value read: 98 mph
